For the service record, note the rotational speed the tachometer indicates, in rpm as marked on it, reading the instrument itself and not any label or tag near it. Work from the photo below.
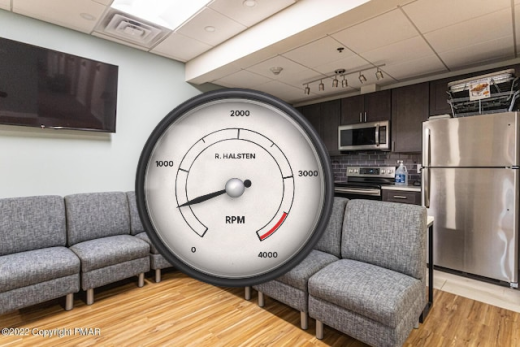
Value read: 500 rpm
